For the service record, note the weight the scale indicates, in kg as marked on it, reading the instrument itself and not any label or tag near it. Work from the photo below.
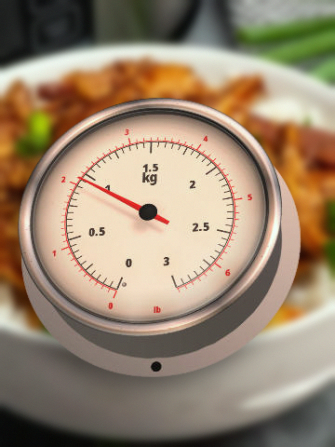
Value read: 0.95 kg
